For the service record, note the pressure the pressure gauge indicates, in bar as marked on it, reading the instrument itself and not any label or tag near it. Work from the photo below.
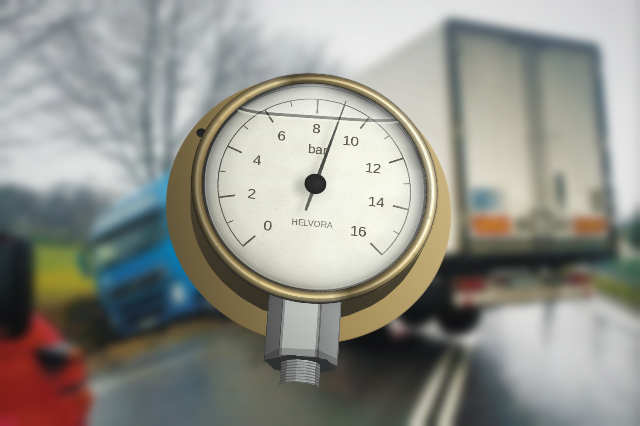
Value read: 9 bar
